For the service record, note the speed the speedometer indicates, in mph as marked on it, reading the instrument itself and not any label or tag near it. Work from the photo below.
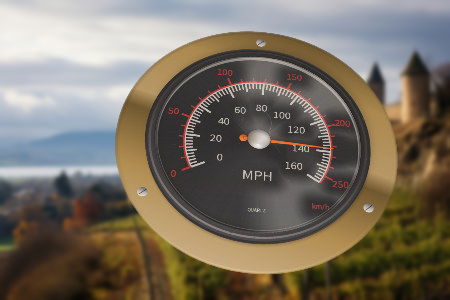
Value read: 140 mph
